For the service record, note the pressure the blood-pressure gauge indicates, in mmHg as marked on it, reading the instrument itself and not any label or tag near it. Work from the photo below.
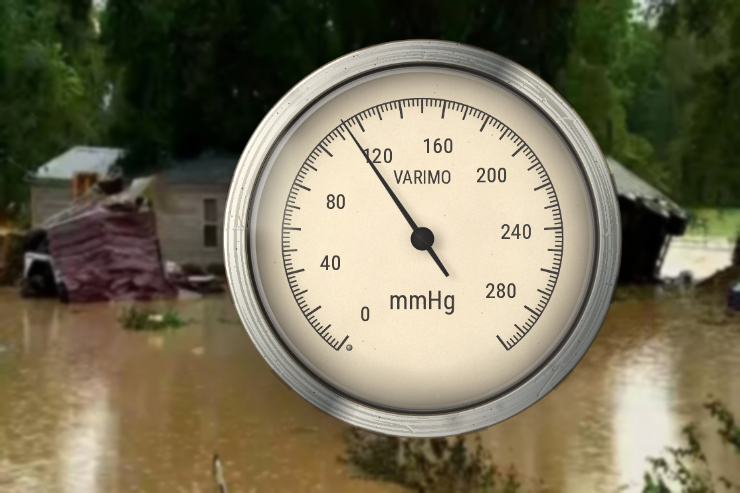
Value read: 114 mmHg
